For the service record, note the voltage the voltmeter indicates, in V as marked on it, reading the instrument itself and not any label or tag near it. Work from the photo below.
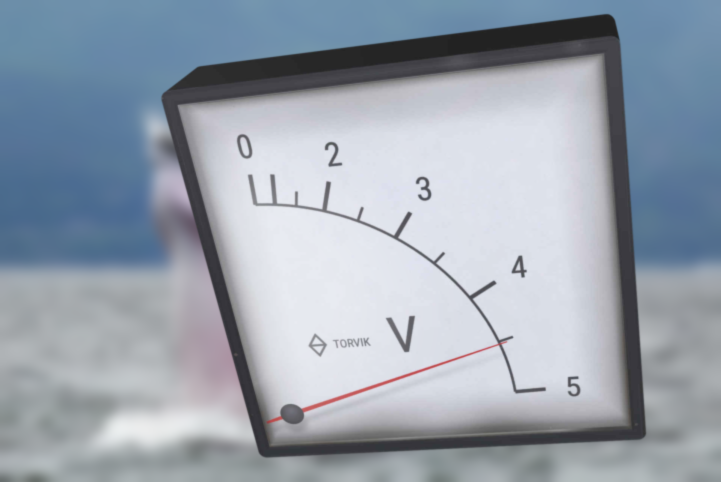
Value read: 4.5 V
